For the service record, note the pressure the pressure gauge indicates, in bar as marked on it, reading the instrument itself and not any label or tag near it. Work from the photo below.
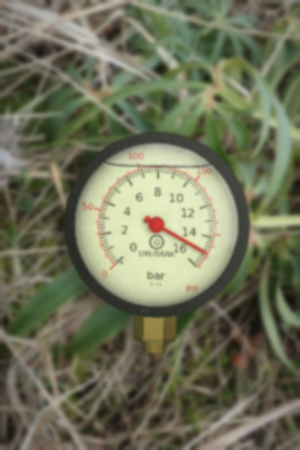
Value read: 15 bar
